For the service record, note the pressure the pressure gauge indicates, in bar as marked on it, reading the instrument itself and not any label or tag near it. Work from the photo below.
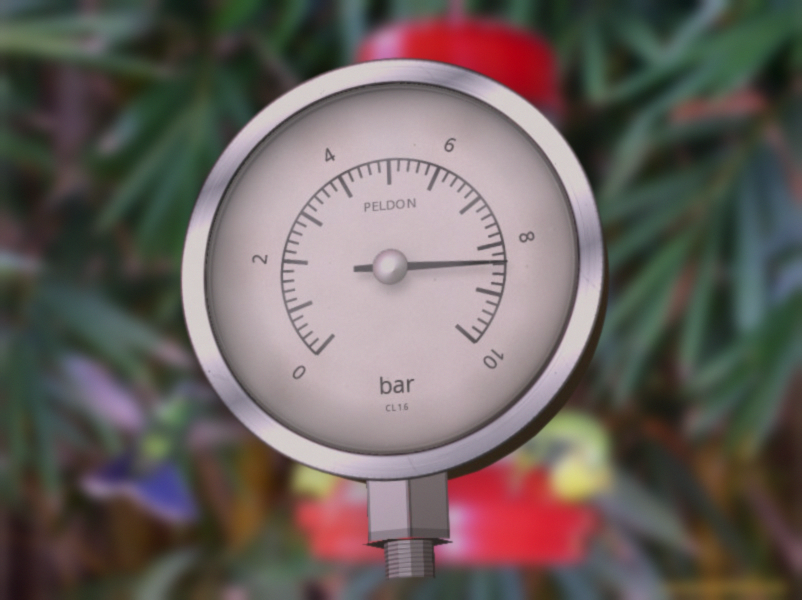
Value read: 8.4 bar
